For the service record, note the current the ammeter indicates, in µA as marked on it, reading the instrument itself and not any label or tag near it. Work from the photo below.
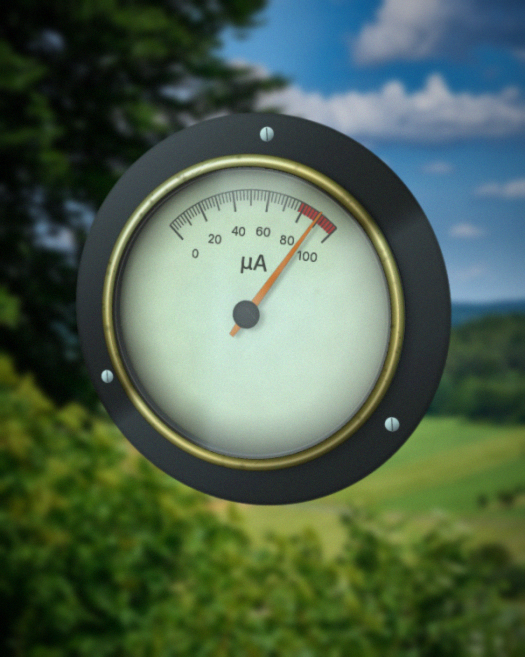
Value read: 90 µA
